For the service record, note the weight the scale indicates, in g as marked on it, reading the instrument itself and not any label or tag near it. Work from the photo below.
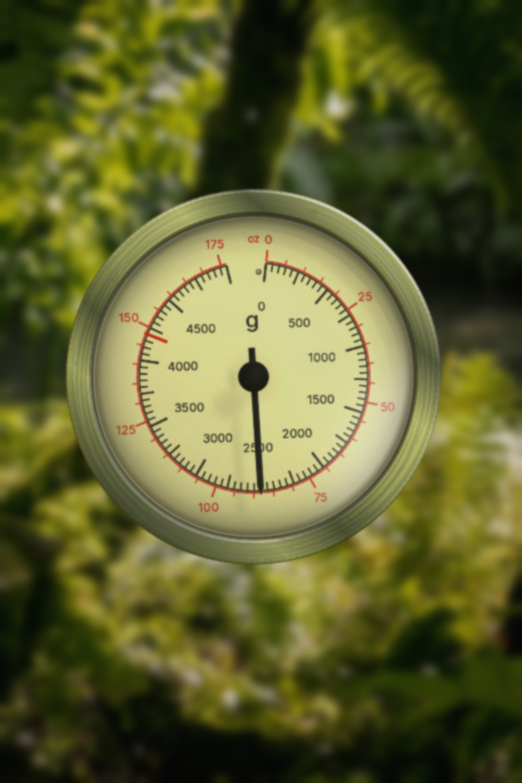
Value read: 2500 g
